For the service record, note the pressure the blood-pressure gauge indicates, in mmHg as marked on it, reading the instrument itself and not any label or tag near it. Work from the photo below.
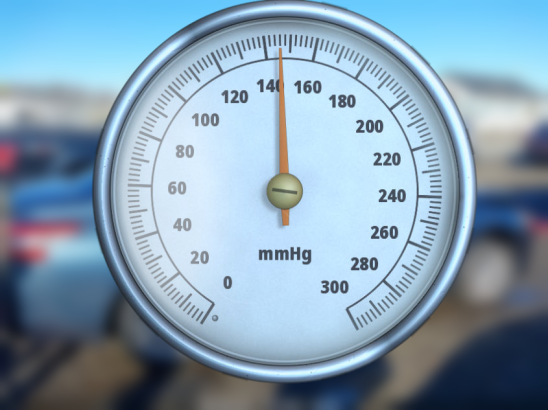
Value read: 146 mmHg
